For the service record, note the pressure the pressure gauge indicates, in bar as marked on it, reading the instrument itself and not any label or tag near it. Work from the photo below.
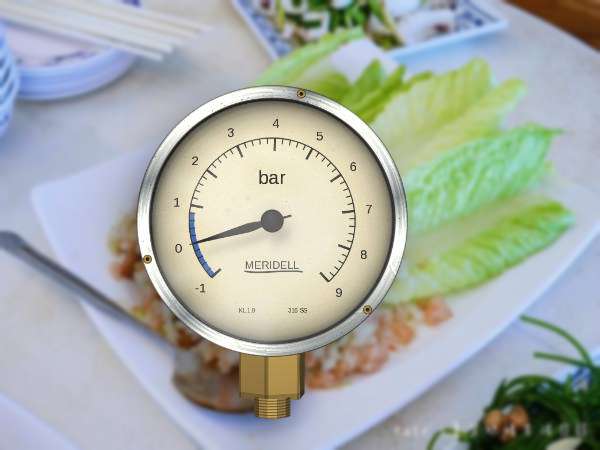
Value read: 0 bar
